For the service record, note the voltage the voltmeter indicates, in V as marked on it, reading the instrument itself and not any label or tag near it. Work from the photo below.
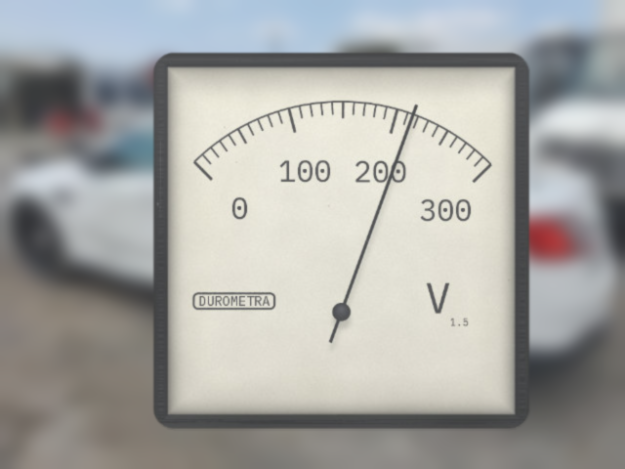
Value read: 215 V
